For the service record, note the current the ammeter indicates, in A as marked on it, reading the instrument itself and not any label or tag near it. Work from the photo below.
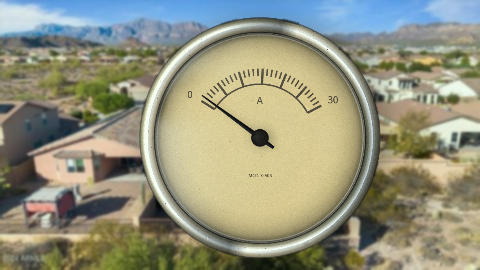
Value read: 1 A
